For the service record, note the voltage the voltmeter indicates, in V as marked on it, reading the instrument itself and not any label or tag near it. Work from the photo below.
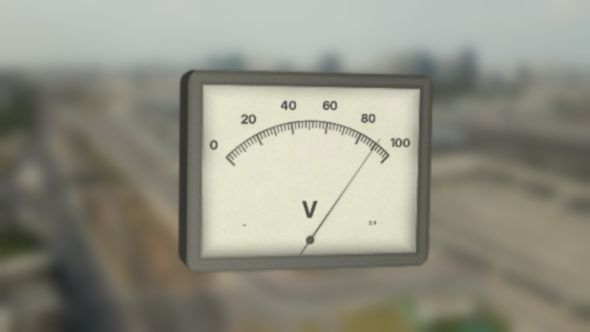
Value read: 90 V
